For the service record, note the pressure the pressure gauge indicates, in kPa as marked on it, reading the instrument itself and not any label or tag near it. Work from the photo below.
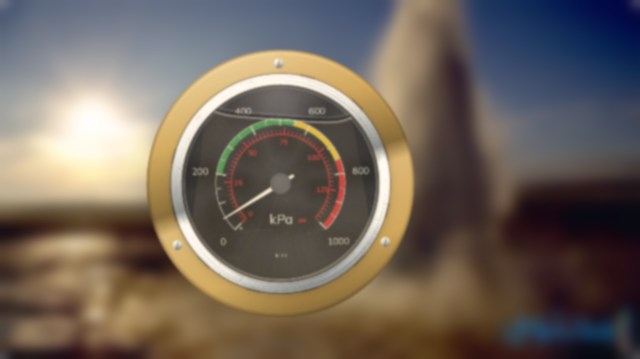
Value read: 50 kPa
